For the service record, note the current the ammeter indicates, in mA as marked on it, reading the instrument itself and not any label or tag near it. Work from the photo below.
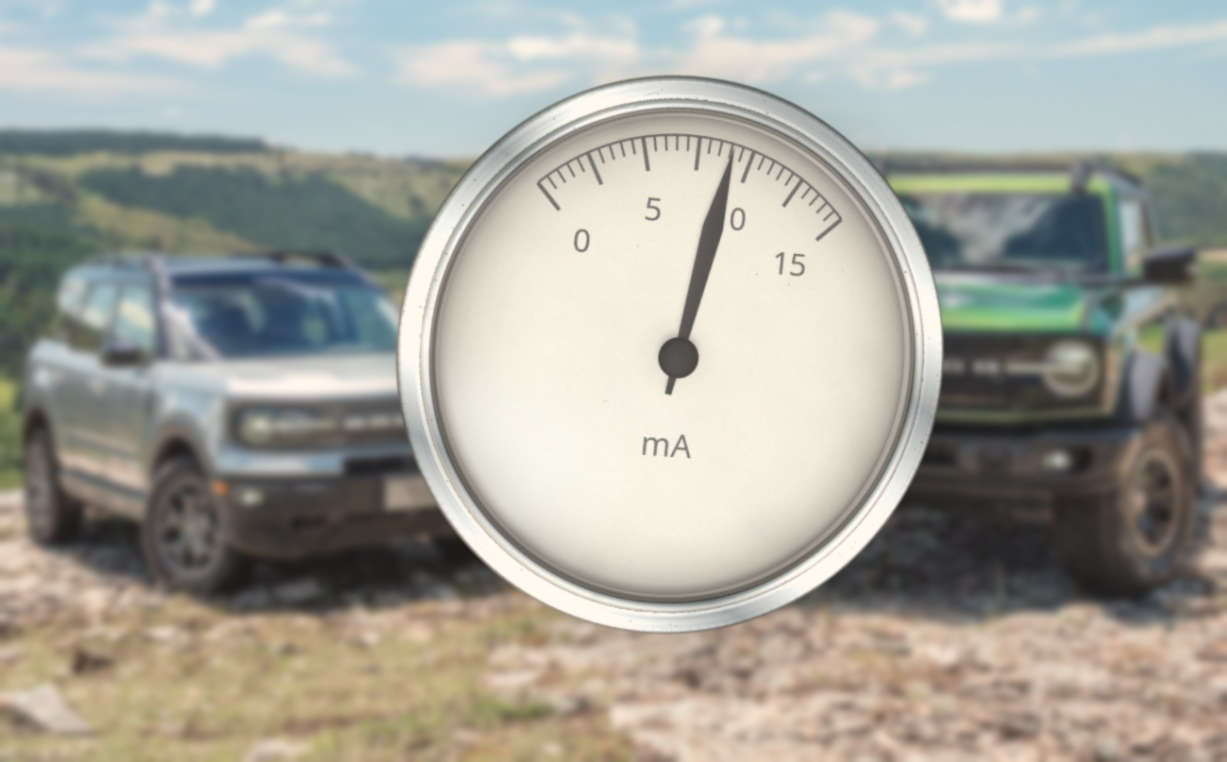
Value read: 9 mA
